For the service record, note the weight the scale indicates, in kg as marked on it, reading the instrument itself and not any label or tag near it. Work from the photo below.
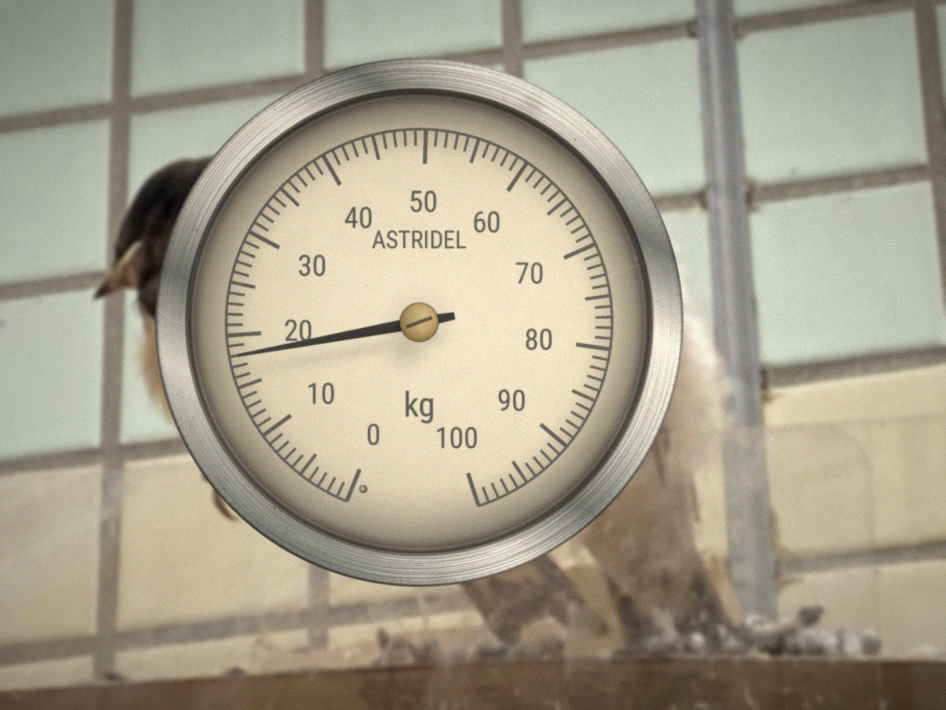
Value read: 18 kg
